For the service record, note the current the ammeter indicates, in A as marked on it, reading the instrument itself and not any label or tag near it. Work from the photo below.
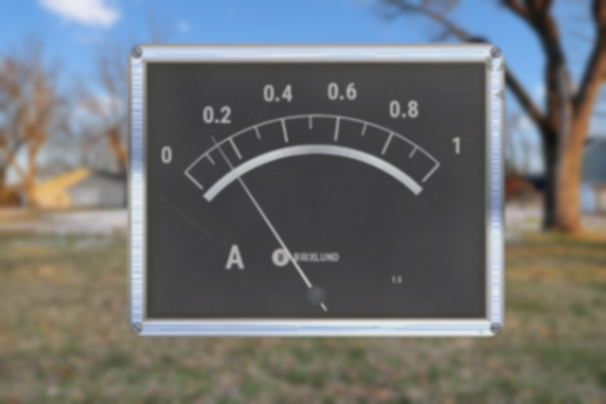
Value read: 0.15 A
